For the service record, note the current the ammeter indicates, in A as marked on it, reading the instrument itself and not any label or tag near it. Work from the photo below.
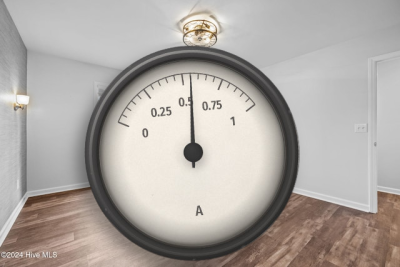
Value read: 0.55 A
